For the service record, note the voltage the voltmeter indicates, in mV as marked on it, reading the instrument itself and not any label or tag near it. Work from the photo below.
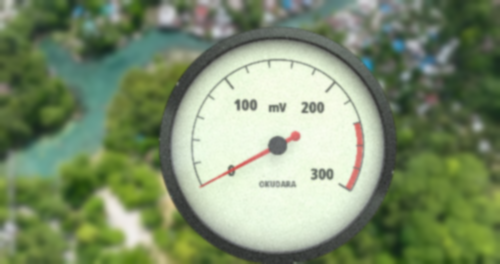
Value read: 0 mV
